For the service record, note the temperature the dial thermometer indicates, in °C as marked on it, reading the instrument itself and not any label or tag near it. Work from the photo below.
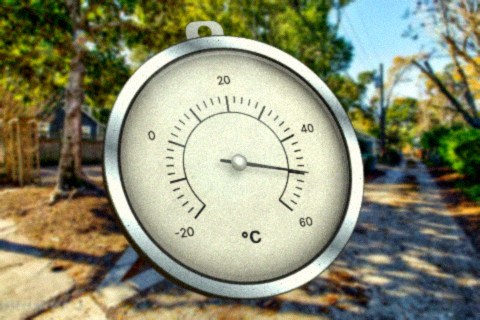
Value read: 50 °C
